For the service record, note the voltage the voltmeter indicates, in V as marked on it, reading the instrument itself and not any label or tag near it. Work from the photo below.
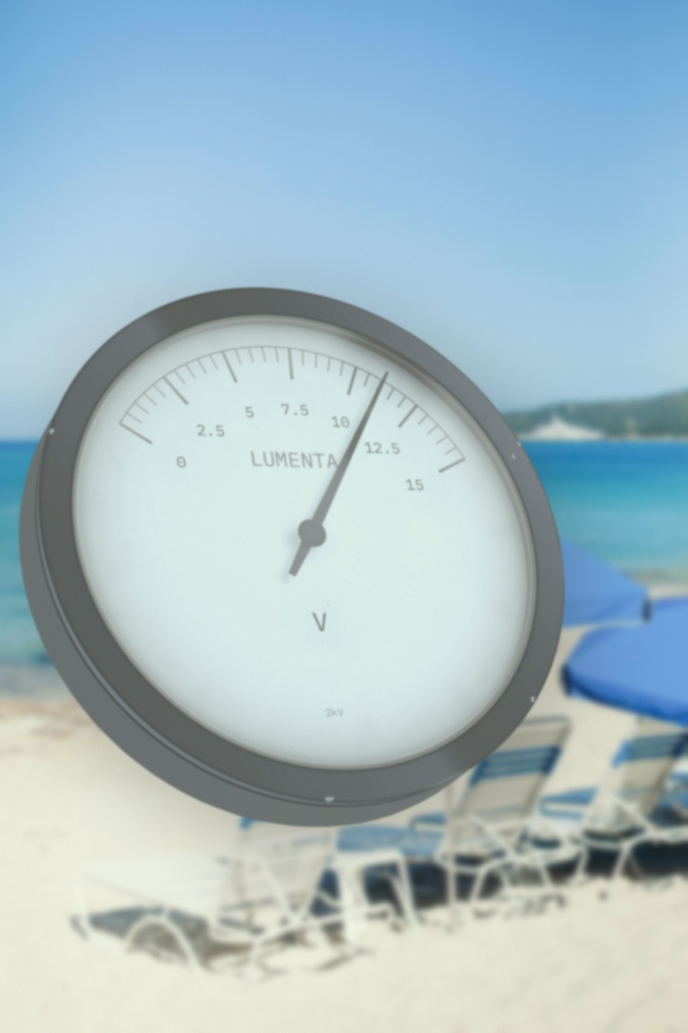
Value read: 11 V
